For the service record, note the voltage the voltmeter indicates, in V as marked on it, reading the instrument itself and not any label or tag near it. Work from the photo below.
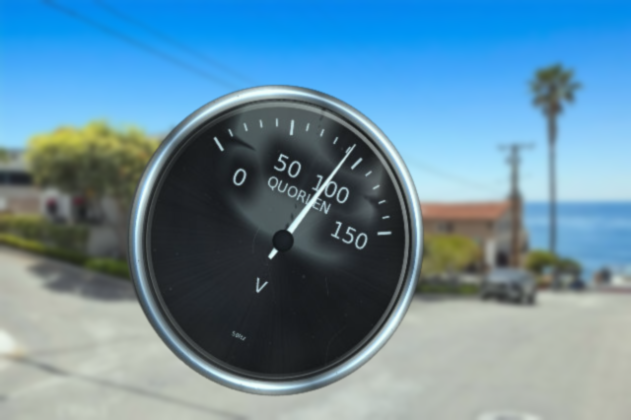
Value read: 90 V
